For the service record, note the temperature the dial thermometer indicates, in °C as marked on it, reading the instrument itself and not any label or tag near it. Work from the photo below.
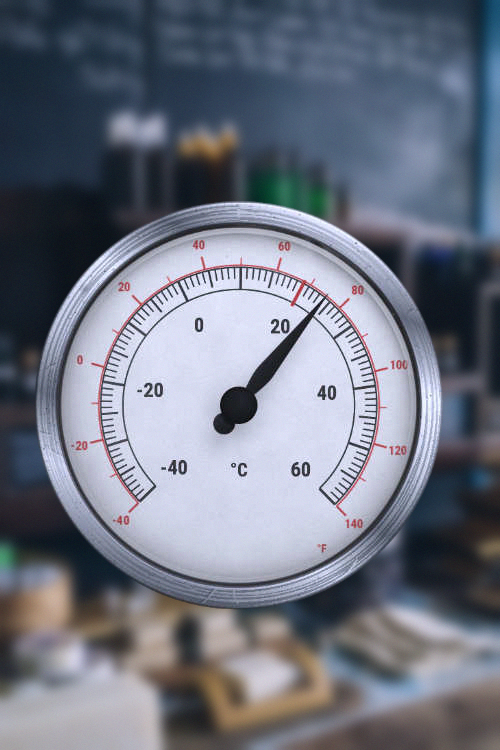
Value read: 24 °C
